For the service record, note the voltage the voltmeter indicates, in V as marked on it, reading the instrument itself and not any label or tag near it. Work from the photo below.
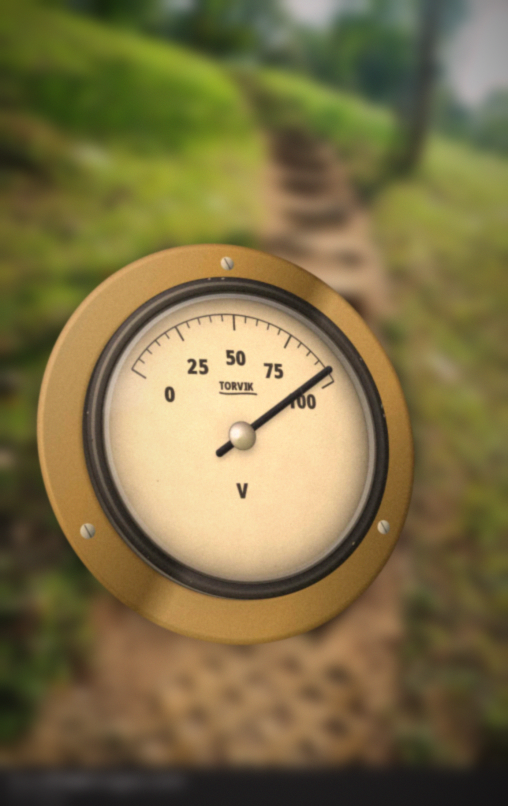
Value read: 95 V
